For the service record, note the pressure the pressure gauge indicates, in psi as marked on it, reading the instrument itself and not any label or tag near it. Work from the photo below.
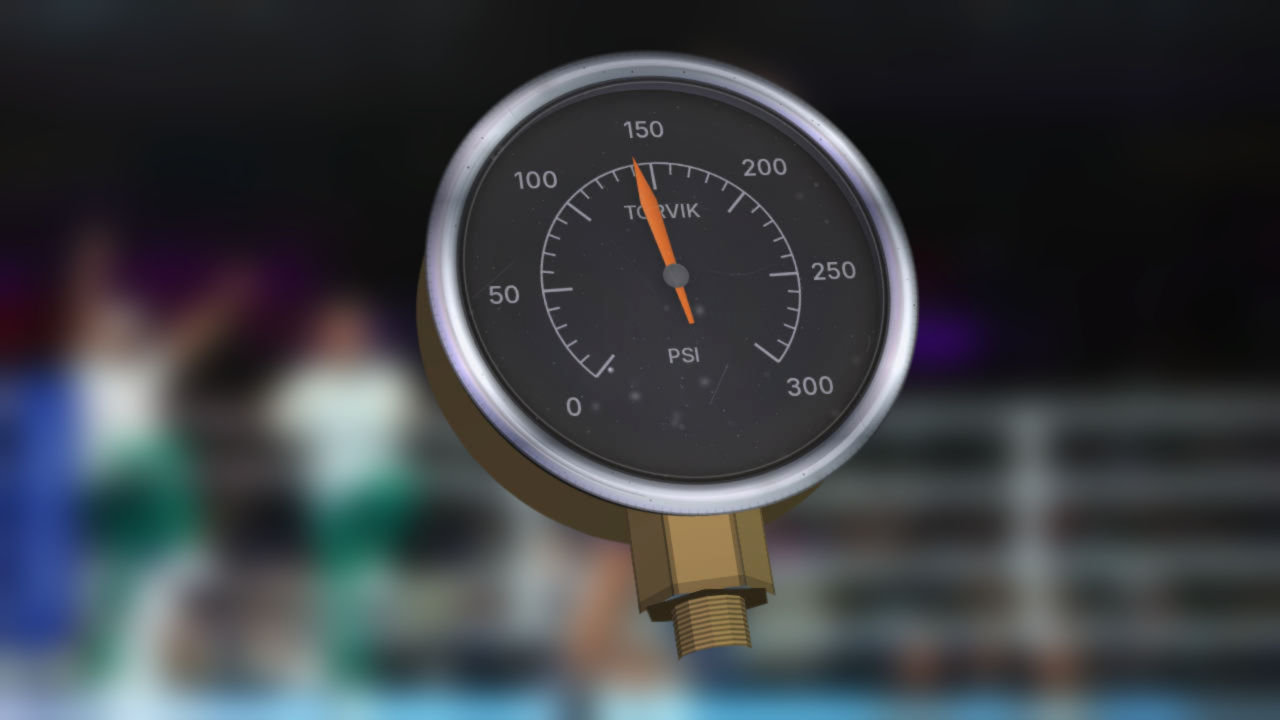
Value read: 140 psi
